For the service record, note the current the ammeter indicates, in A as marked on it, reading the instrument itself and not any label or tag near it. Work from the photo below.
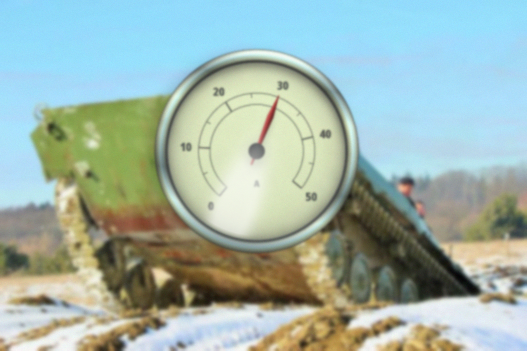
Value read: 30 A
